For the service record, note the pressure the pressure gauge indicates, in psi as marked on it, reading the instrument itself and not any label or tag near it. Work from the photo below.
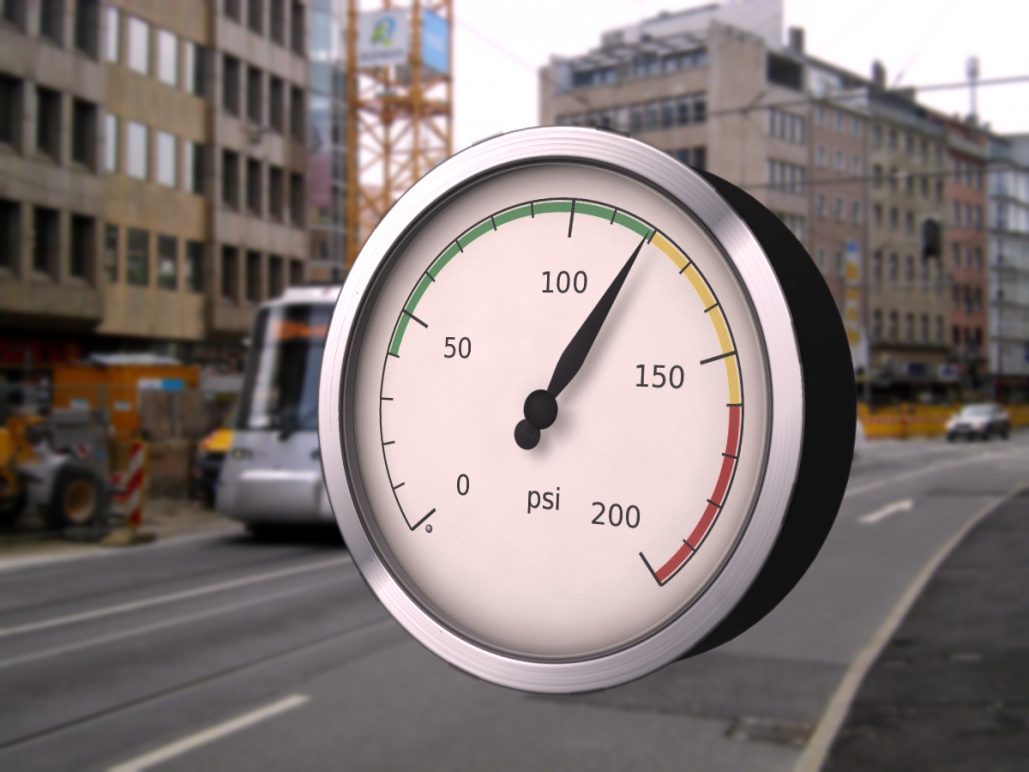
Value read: 120 psi
